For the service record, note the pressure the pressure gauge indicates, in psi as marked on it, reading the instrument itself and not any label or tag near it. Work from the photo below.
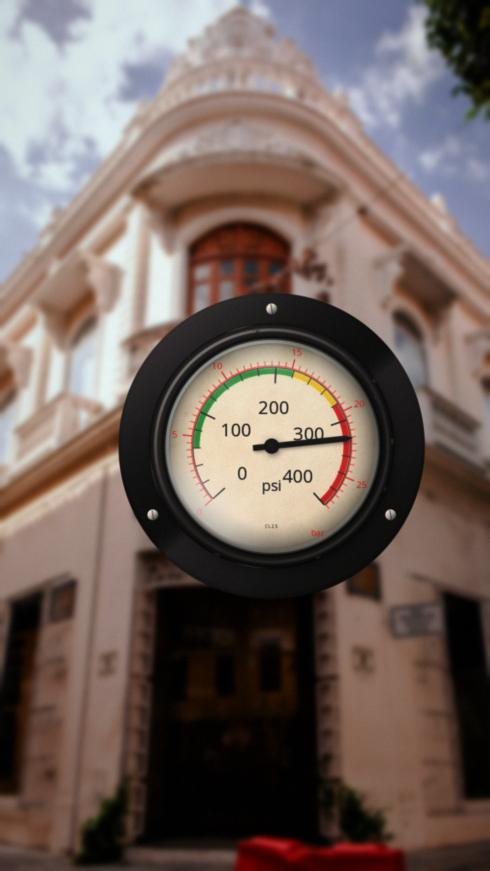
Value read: 320 psi
